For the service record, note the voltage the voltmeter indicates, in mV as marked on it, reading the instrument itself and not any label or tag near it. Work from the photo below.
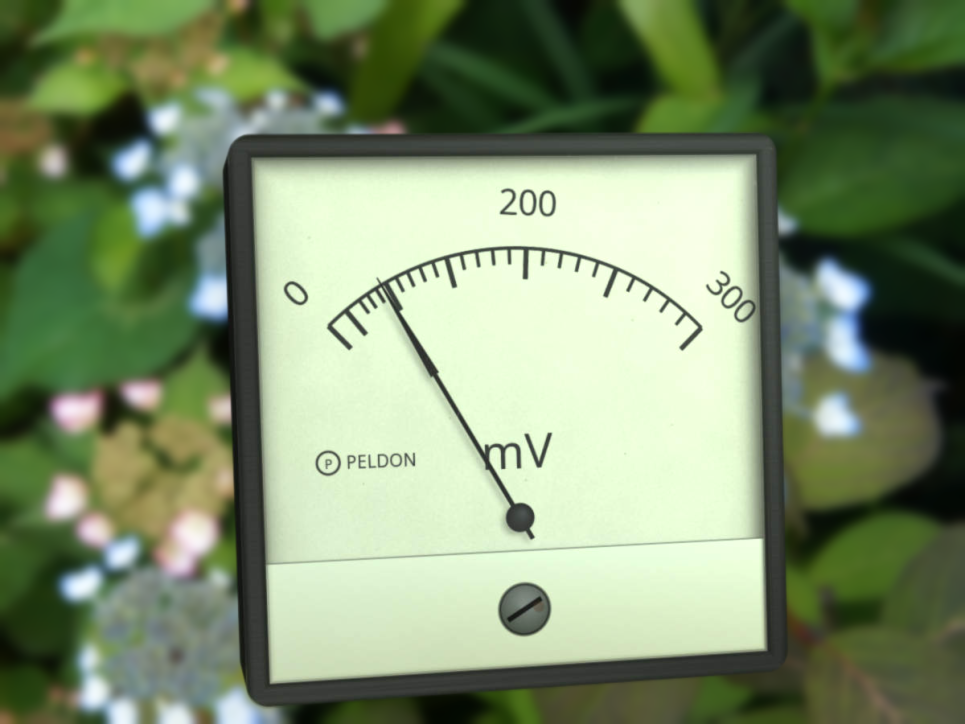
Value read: 95 mV
